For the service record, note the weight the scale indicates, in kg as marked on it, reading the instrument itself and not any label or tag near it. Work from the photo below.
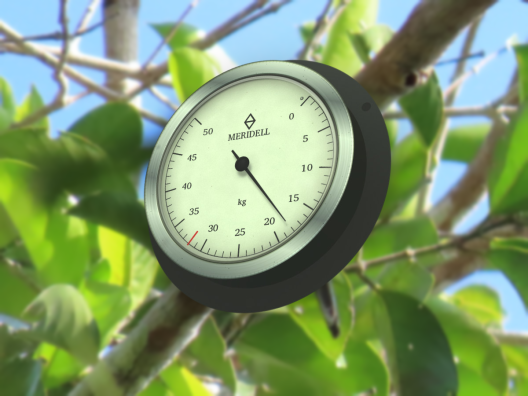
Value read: 18 kg
